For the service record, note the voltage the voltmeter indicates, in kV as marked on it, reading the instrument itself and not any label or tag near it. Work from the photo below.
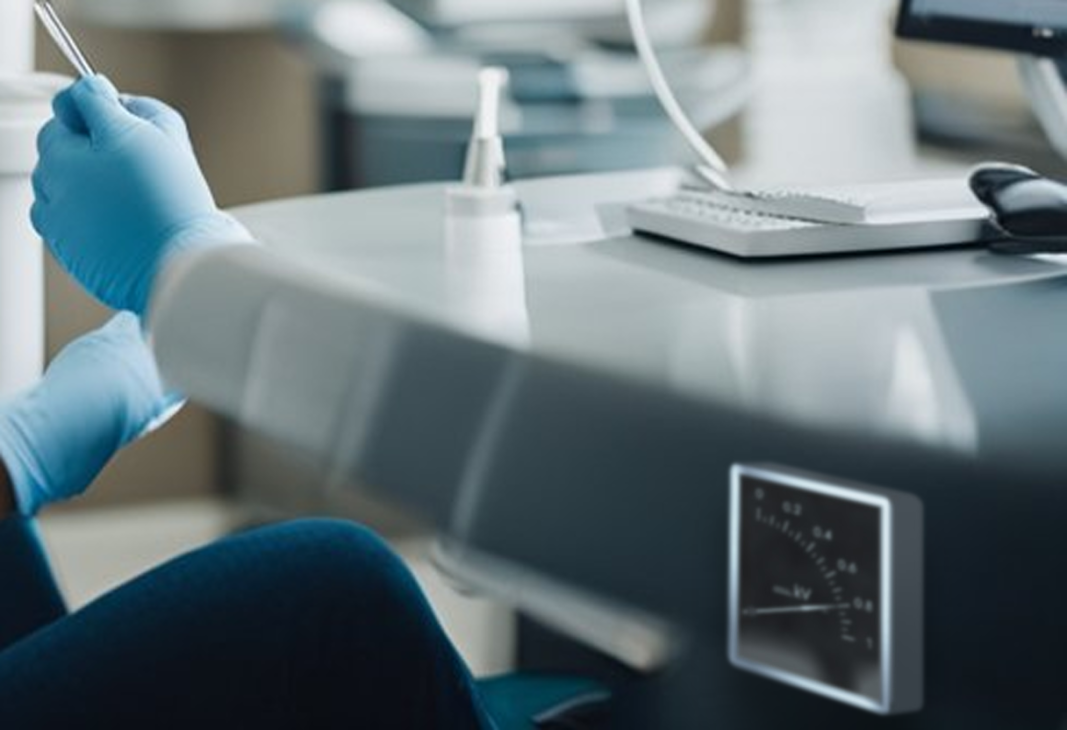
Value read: 0.8 kV
